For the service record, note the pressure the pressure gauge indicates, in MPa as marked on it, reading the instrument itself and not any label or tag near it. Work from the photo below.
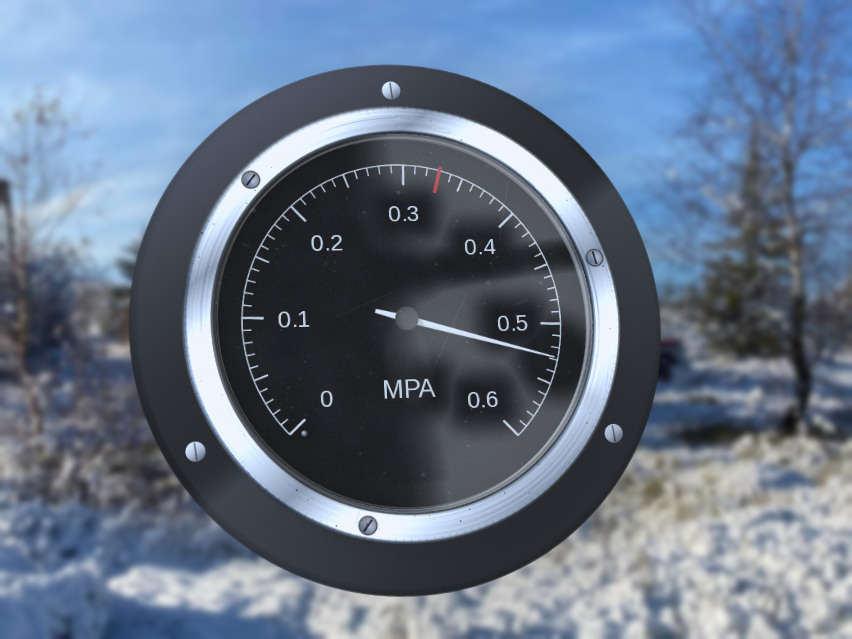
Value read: 0.53 MPa
